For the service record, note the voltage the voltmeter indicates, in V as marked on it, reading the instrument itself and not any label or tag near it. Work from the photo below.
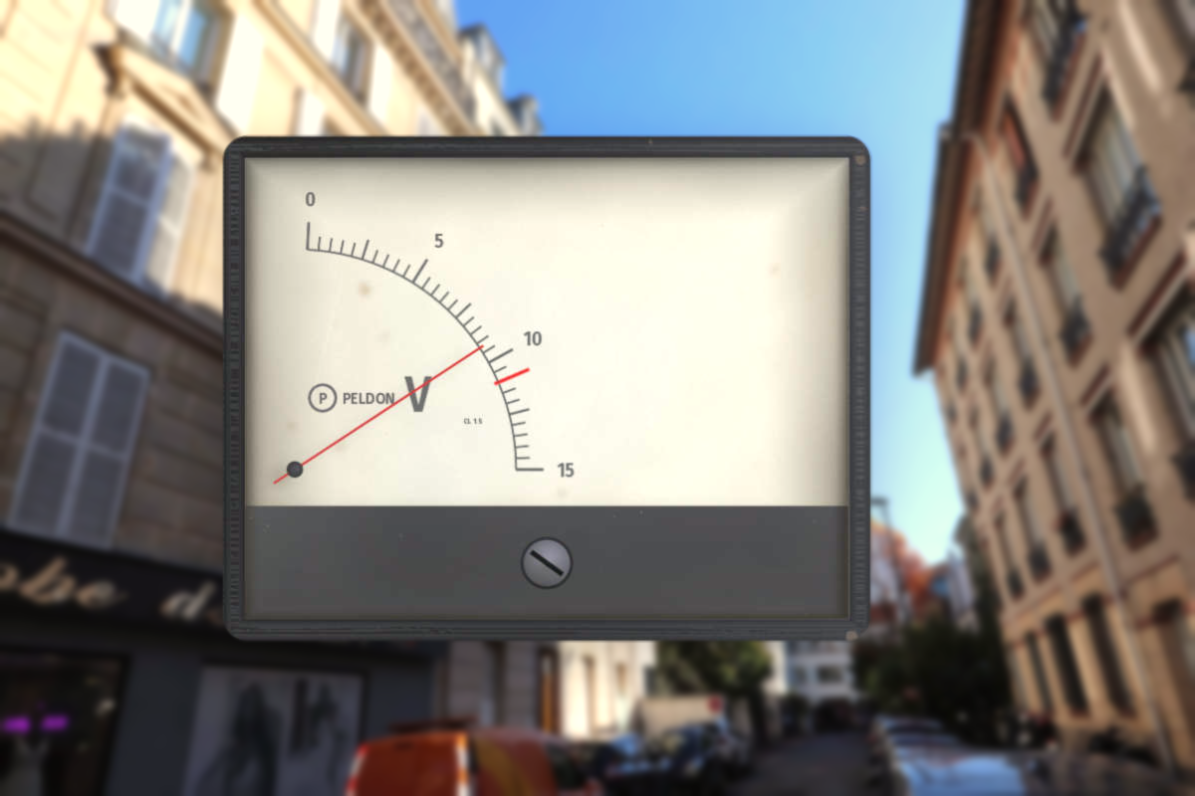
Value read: 9.25 V
